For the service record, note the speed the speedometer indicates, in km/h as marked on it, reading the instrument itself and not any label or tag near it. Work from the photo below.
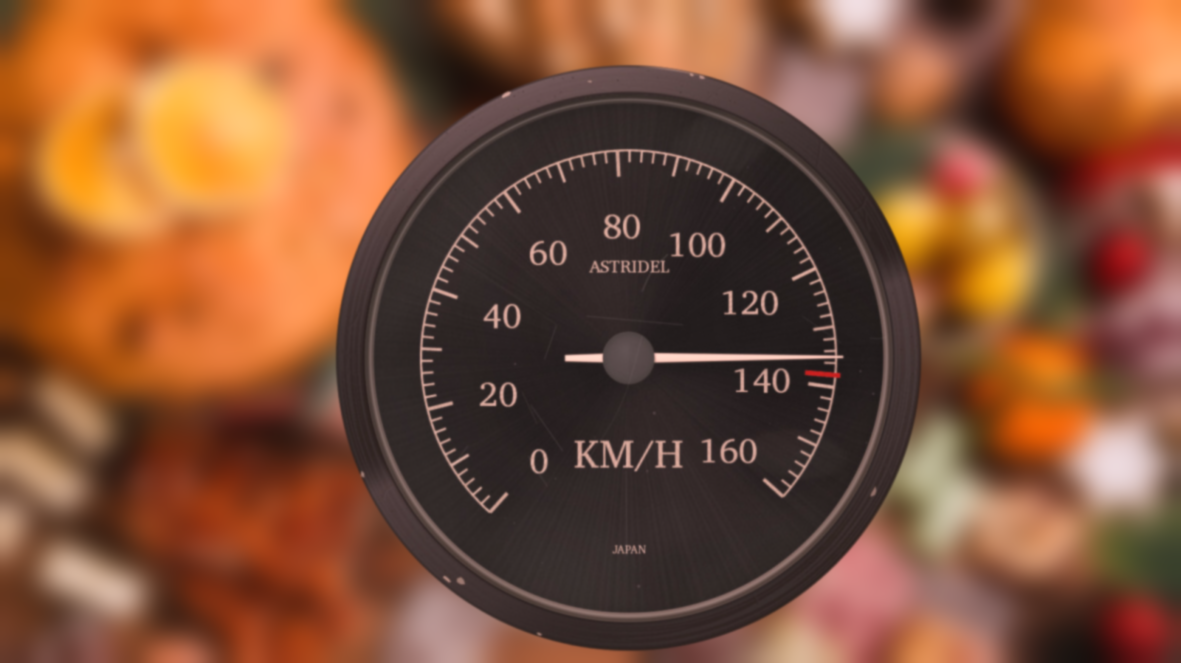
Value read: 135 km/h
